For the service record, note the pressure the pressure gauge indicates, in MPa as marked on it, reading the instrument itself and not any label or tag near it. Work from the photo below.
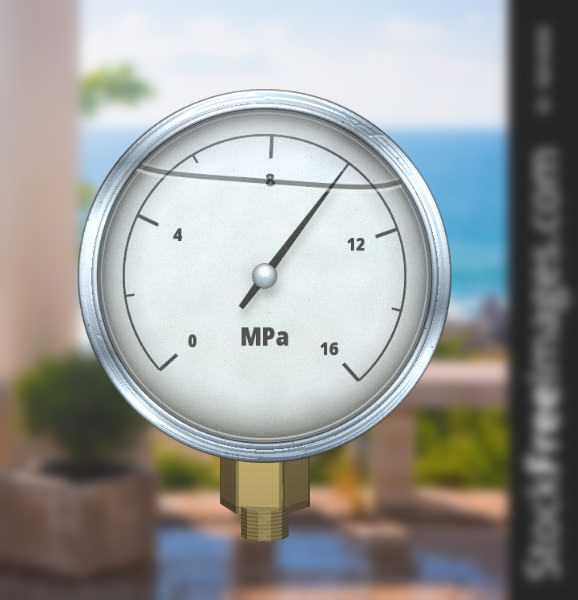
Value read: 10 MPa
